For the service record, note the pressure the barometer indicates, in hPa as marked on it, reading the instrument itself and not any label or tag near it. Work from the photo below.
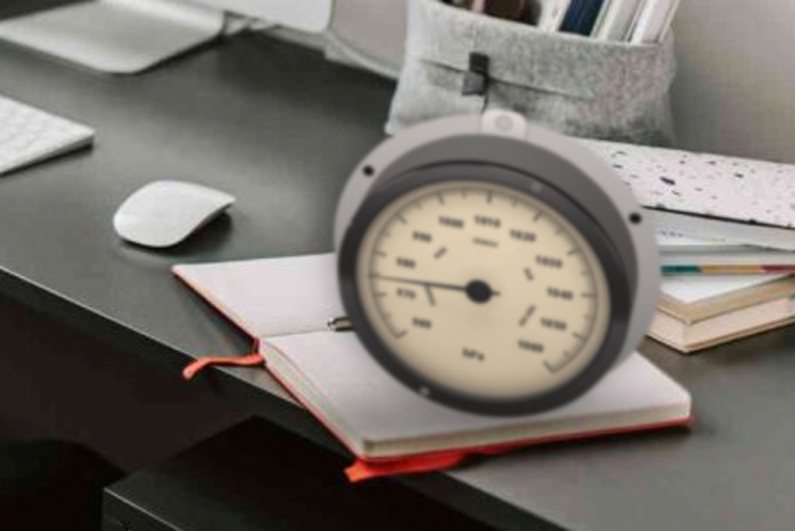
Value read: 975 hPa
